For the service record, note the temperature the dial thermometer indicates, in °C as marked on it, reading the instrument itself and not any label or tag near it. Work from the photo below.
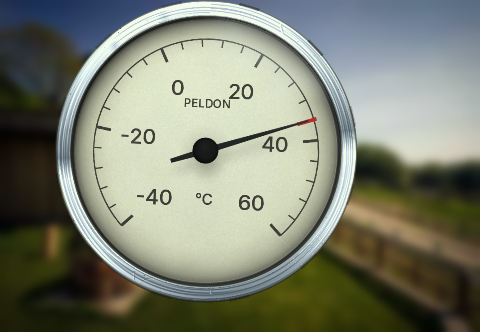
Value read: 36 °C
